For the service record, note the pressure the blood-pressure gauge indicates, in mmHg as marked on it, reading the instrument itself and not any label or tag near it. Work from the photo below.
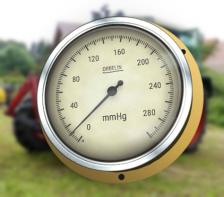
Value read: 10 mmHg
